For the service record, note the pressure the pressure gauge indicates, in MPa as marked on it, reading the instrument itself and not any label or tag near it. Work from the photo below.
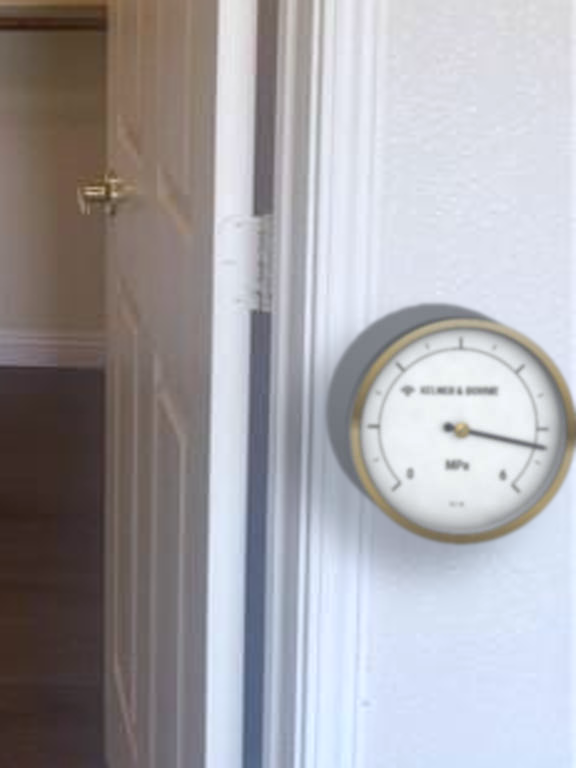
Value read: 5.25 MPa
